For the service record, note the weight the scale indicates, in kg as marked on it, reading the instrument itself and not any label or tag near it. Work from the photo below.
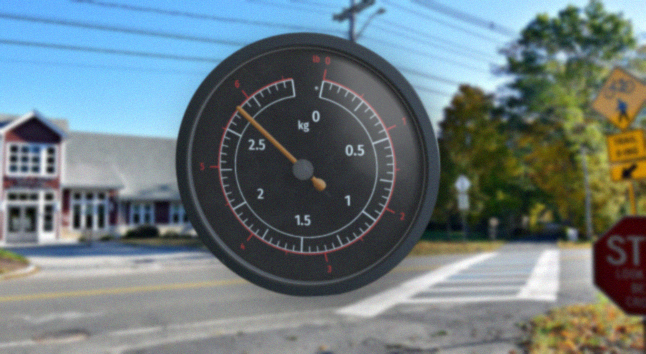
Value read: 2.65 kg
